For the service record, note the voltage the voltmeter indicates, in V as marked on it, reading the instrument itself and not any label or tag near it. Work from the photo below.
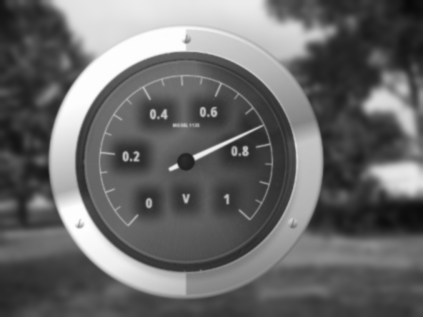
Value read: 0.75 V
